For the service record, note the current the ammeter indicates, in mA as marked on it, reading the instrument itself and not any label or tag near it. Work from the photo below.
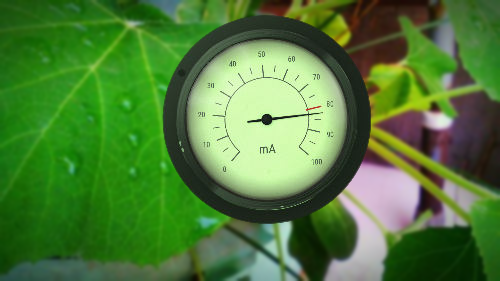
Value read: 82.5 mA
